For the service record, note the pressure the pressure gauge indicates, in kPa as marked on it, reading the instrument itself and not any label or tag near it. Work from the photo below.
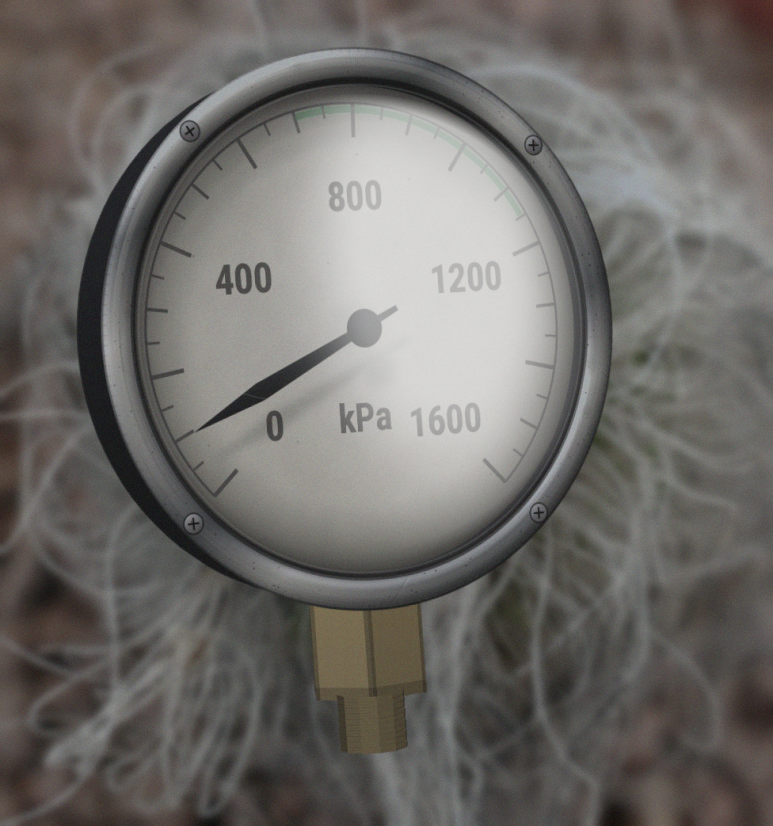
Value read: 100 kPa
